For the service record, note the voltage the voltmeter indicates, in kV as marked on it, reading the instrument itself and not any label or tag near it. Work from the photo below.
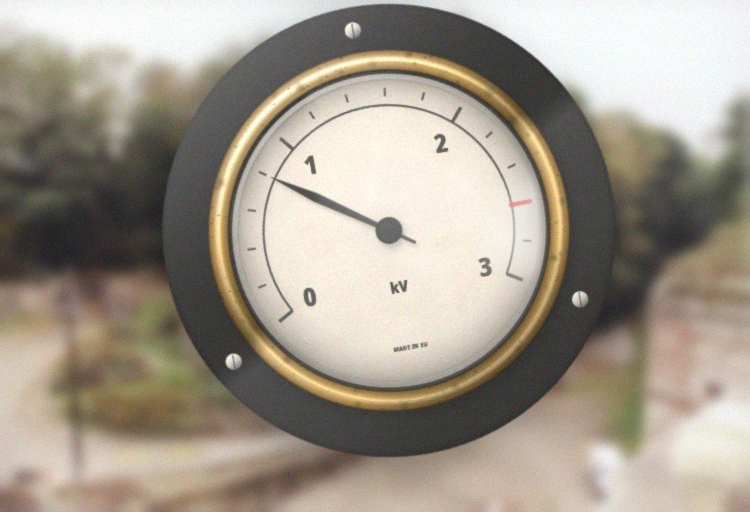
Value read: 0.8 kV
